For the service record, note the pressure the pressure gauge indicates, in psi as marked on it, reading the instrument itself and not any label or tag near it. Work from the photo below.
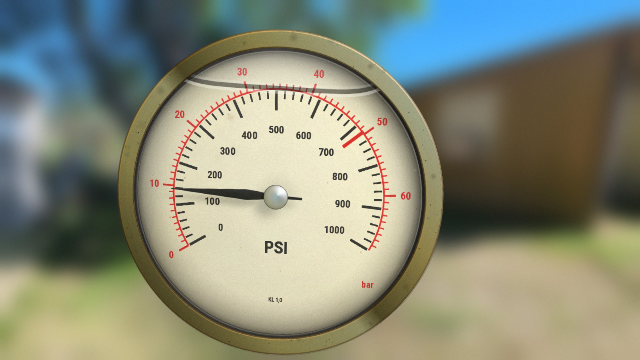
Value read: 140 psi
